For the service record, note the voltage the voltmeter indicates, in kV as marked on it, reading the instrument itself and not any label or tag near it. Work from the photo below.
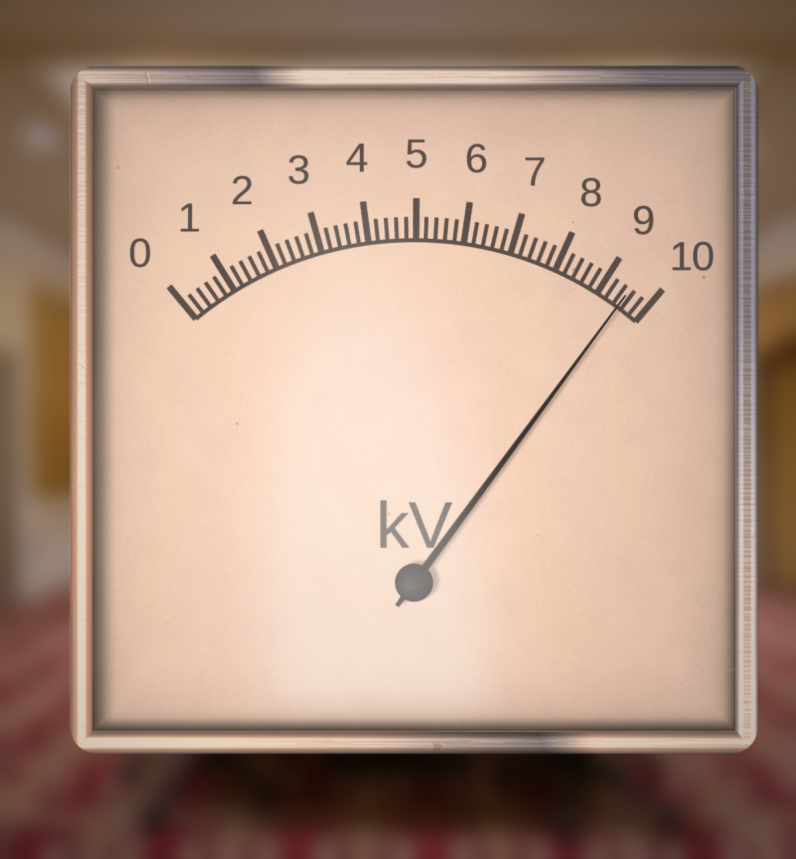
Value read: 9.5 kV
